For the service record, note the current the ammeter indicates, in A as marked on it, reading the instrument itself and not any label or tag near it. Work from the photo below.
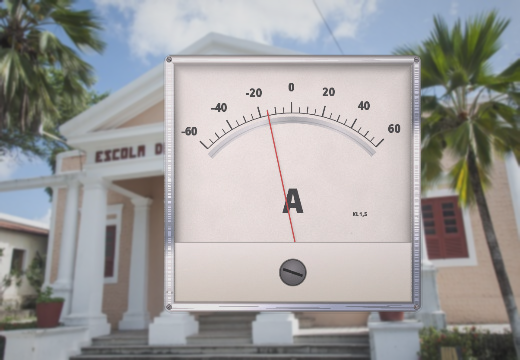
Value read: -15 A
